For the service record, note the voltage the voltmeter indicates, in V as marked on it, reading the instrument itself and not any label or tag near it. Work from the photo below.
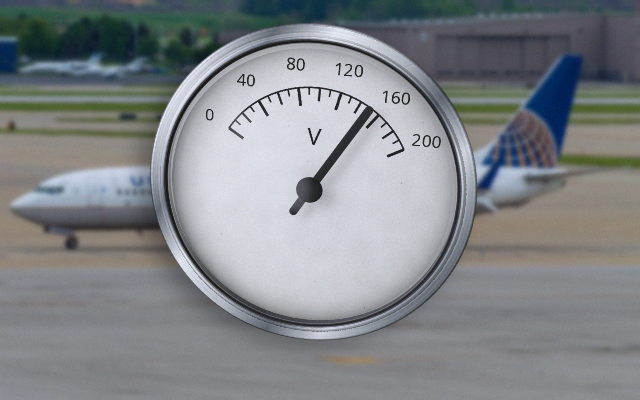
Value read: 150 V
